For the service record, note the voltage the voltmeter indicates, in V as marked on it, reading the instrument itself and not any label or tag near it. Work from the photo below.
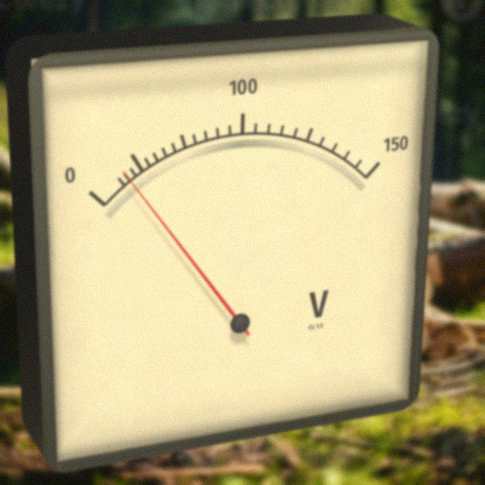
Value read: 40 V
